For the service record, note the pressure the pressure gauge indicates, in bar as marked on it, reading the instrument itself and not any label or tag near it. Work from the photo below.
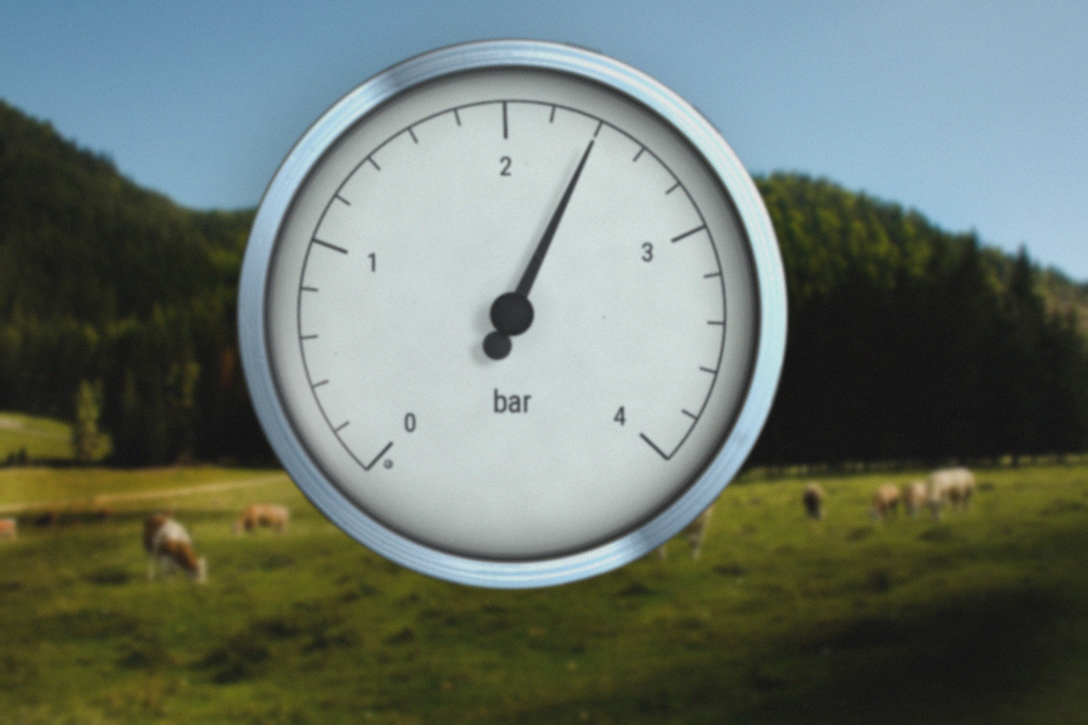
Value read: 2.4 bar
